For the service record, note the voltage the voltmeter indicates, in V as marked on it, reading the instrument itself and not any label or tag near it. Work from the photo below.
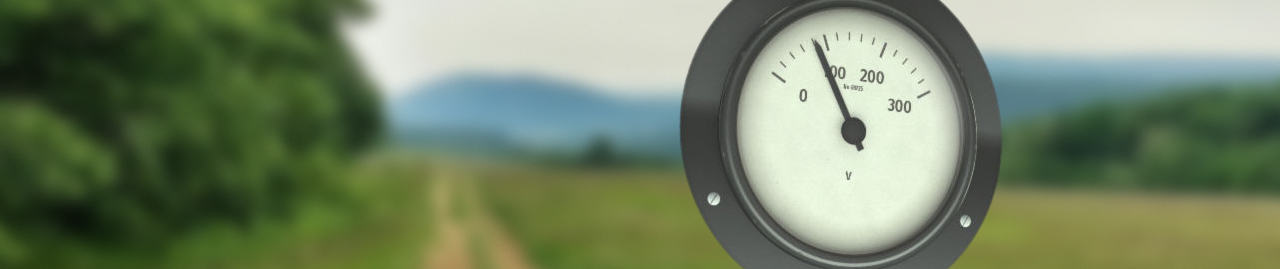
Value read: 80 V
